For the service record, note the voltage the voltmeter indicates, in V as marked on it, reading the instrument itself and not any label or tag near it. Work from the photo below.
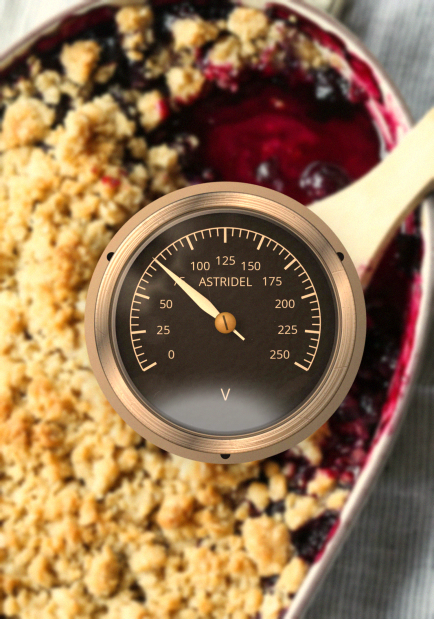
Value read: 75 V
